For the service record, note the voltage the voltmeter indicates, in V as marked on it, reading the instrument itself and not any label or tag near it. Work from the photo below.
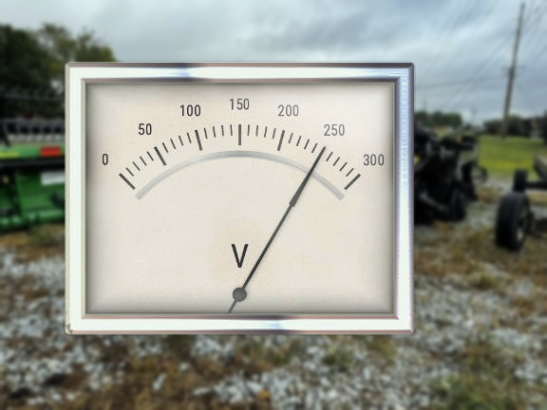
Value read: 250 V
